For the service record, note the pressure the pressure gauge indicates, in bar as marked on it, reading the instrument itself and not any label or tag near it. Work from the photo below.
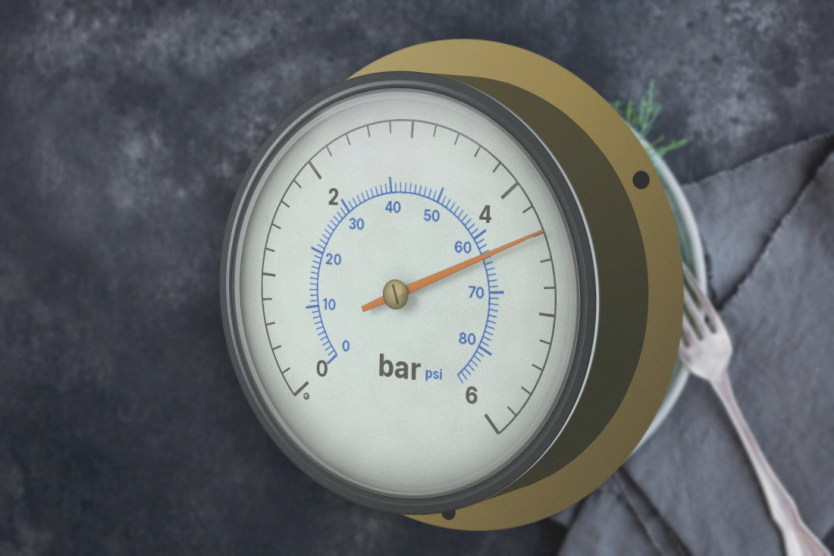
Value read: 4.4 bar
